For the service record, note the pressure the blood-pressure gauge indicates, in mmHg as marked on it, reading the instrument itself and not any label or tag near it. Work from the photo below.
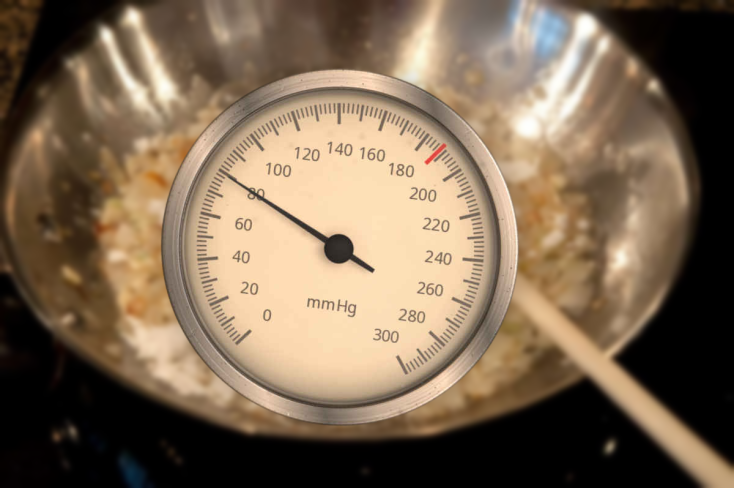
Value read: 80 mmHg
